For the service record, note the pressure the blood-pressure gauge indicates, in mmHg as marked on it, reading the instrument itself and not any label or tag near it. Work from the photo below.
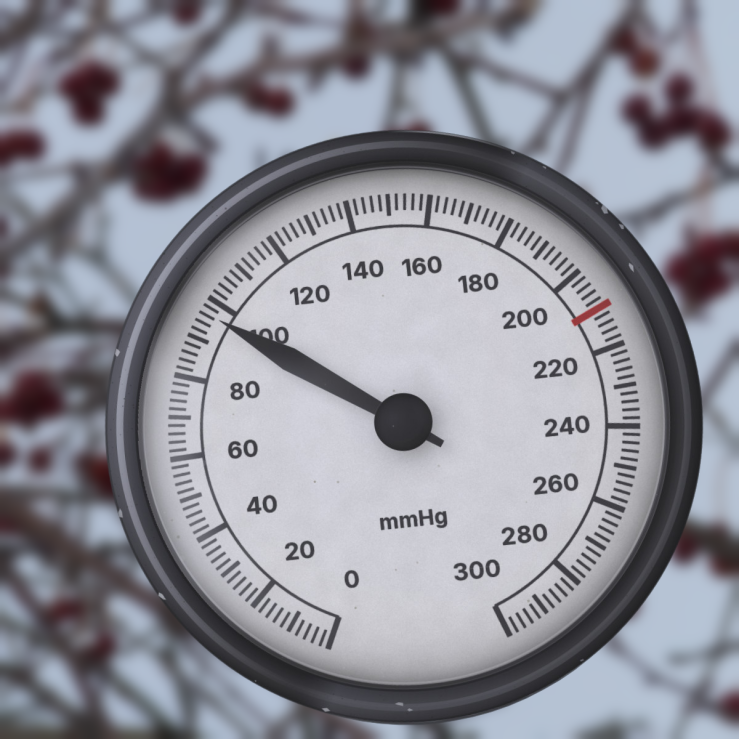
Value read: 96 mmHg
